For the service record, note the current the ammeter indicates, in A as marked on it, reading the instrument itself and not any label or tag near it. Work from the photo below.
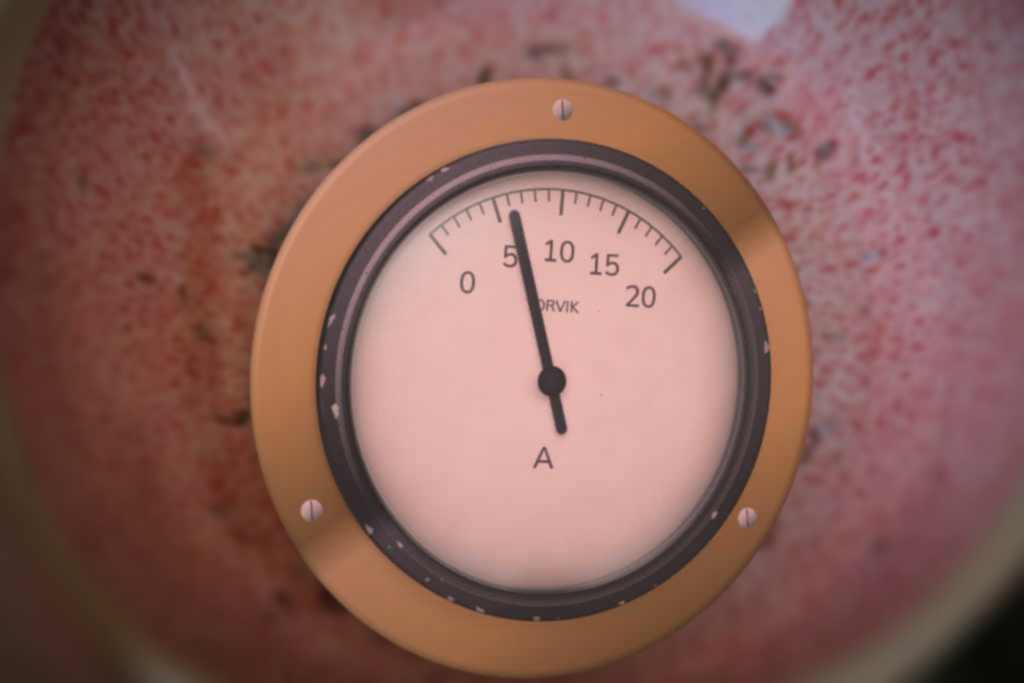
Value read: 6 A
